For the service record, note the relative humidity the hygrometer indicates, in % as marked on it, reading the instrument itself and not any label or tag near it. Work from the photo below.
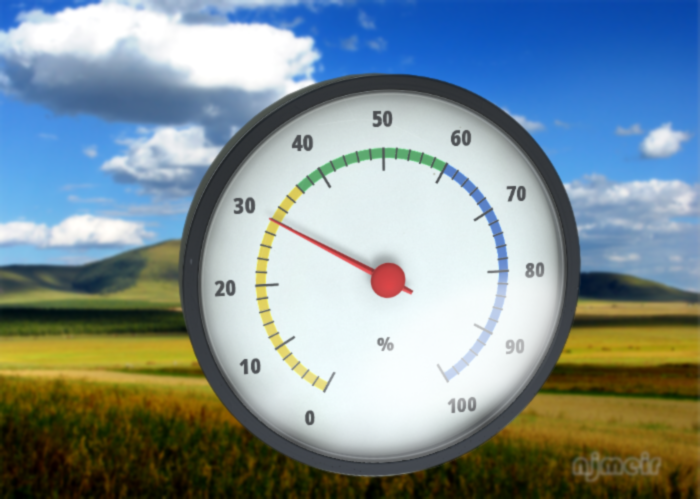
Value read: 30 %
